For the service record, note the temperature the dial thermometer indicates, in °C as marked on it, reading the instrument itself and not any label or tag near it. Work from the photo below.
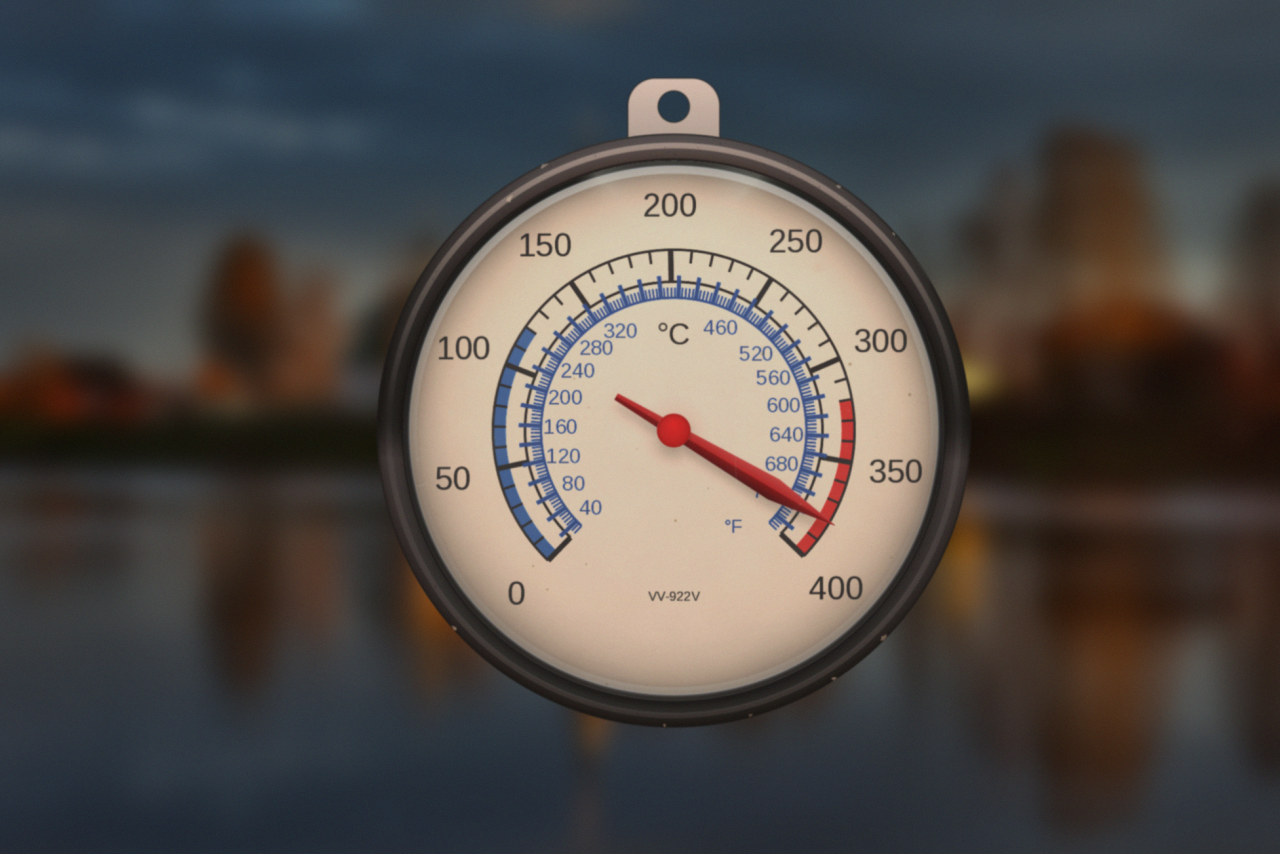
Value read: 380 °C
